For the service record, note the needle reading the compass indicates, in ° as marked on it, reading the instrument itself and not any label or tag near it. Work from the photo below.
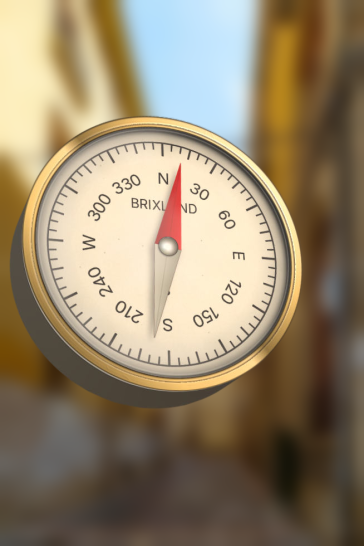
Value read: 10 °
